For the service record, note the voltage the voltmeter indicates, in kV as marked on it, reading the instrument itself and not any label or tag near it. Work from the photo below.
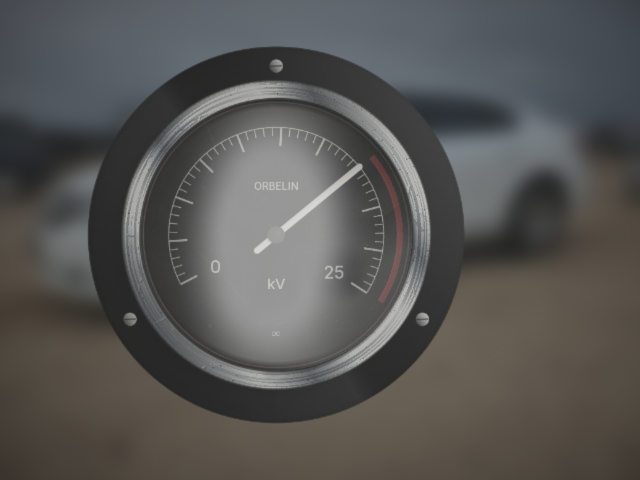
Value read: 17.5 kV
